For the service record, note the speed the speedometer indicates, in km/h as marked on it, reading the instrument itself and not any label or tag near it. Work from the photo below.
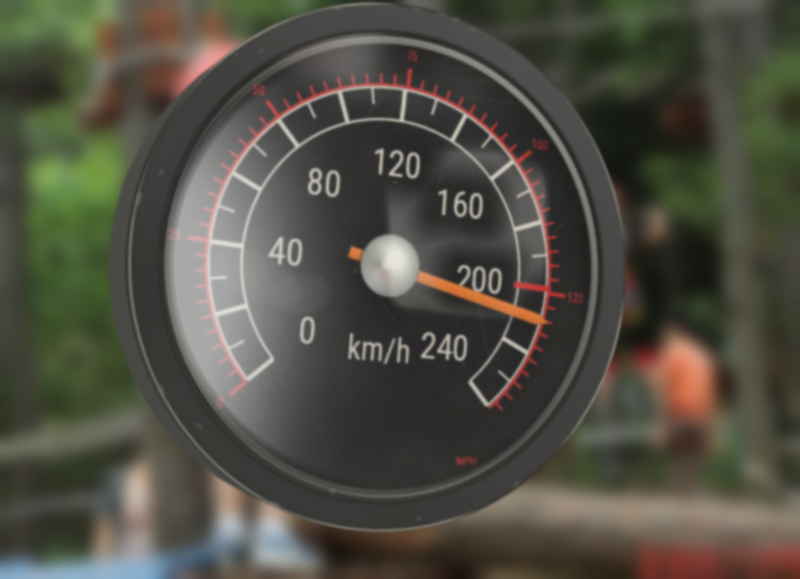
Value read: 210 km/h
